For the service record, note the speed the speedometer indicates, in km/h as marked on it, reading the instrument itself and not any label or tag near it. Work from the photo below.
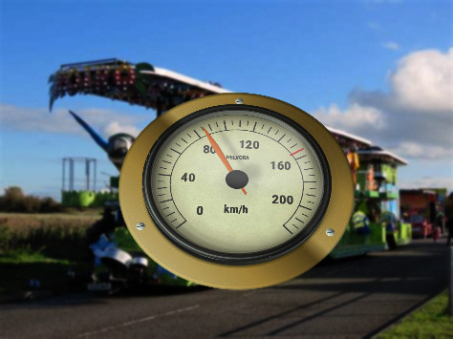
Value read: 85 km/h
